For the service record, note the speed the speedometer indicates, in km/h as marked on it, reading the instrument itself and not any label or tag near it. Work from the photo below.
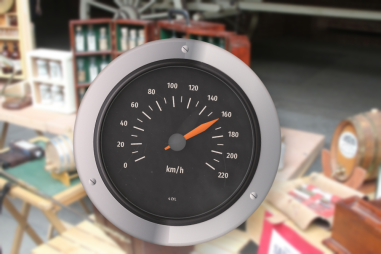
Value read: 160 km/h
